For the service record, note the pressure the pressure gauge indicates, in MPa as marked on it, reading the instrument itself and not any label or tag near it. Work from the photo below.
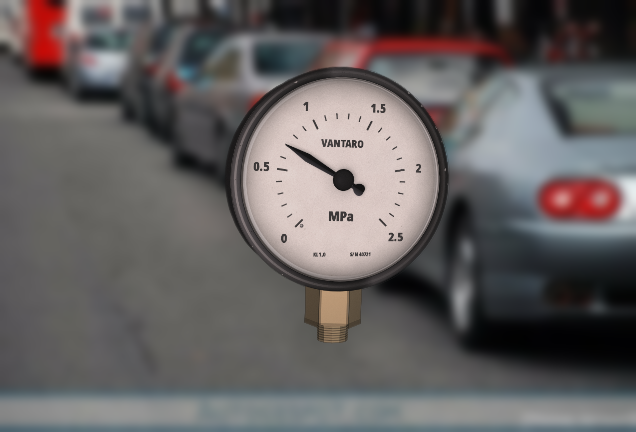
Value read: 0.7 MPa
